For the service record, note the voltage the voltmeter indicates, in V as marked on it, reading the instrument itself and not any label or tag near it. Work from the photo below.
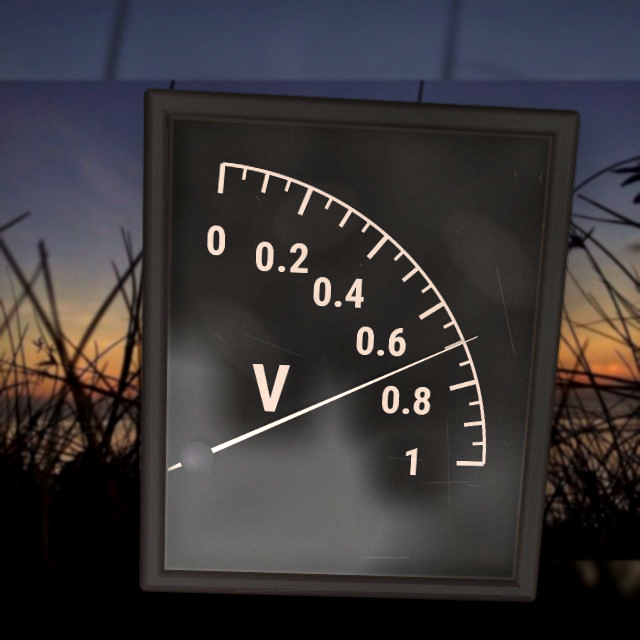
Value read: 0.7 V
